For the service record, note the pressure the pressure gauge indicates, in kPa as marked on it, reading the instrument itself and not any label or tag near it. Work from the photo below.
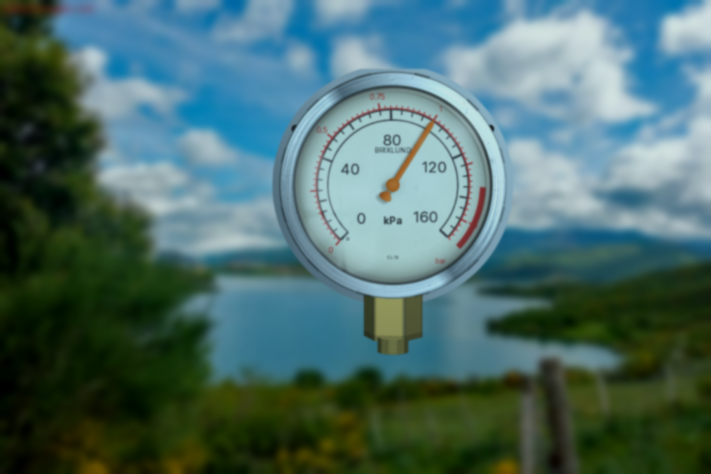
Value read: 100 kPa
